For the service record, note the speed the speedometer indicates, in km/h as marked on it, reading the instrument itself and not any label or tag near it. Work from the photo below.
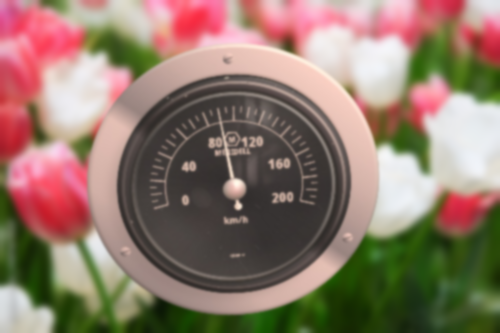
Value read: 90 km/h
